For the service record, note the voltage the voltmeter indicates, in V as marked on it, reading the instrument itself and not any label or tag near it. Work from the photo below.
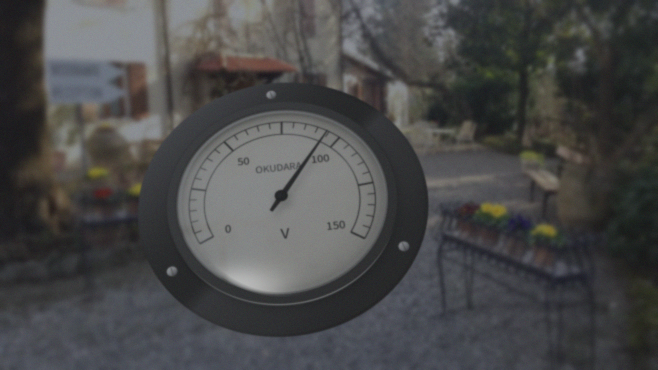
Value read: 95 V
